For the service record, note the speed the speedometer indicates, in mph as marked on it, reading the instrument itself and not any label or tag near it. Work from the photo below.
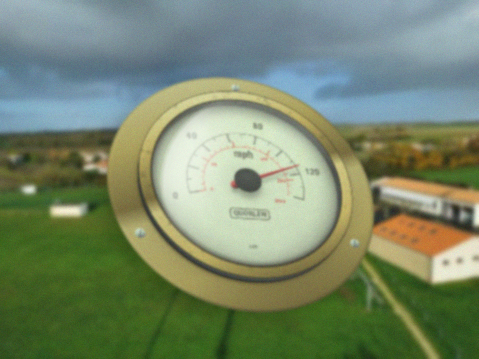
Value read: 115 mph
